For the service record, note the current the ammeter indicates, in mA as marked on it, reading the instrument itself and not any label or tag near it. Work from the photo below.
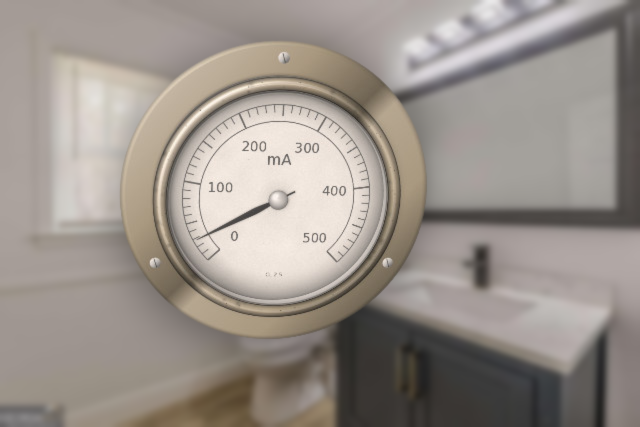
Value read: 30 mA
